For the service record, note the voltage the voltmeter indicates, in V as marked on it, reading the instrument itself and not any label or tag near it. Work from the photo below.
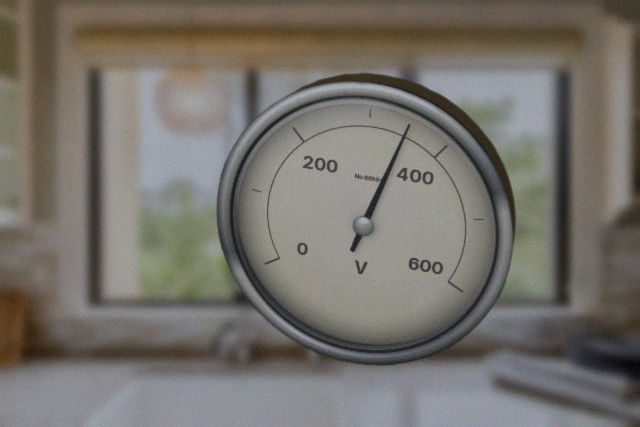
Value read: 350 V
